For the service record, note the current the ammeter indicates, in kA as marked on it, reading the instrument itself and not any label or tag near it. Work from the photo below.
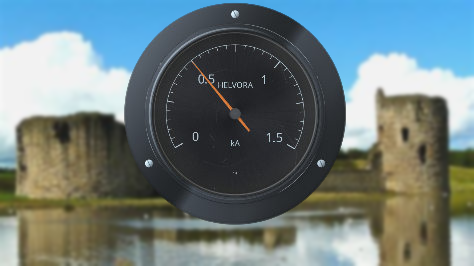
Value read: 0.5 kA
